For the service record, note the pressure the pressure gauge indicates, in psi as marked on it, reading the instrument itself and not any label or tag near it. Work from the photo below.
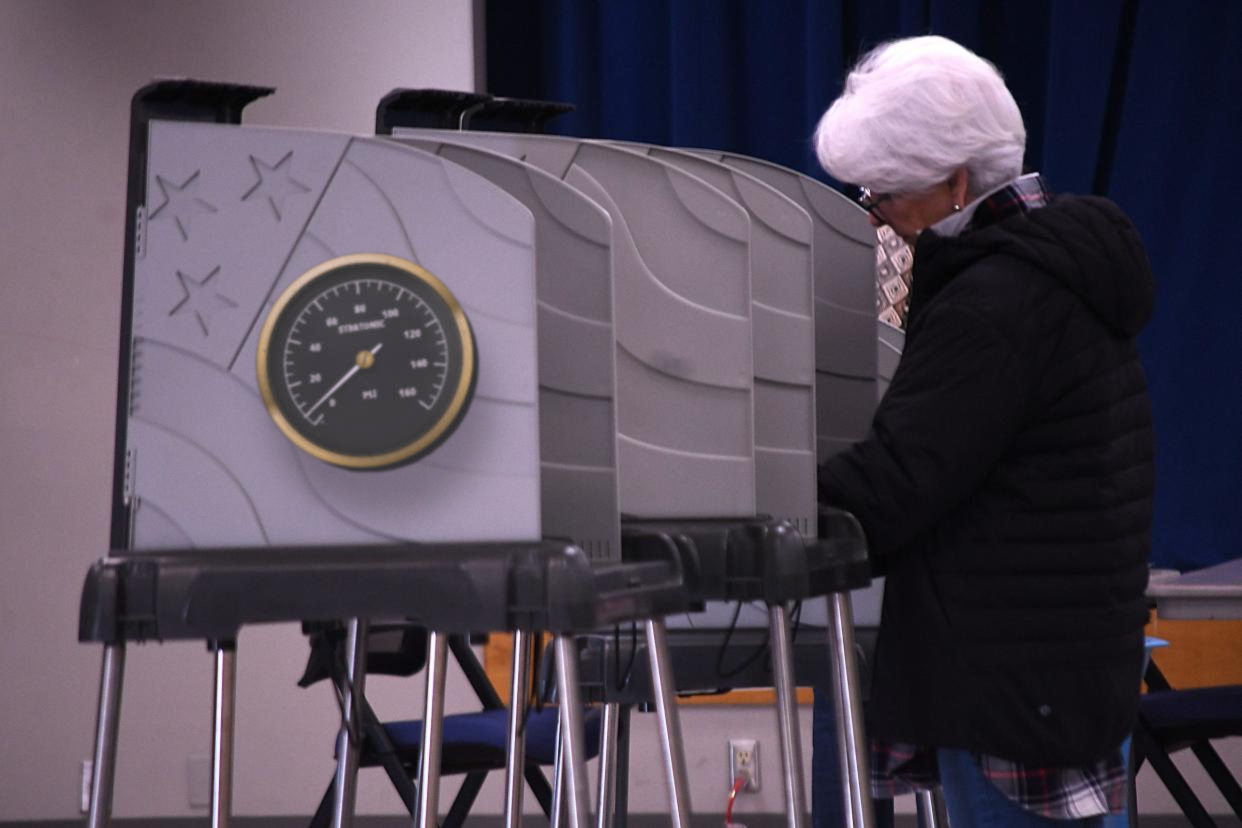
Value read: 5 psi
